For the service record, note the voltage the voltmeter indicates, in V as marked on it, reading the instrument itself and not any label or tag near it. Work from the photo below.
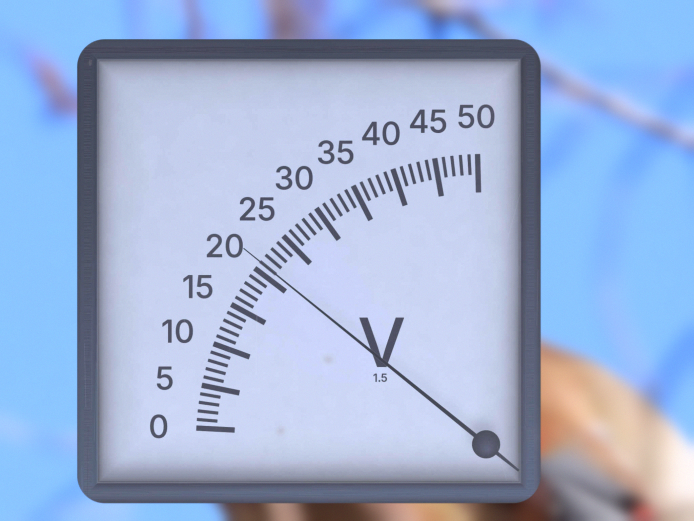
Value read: 21 V
